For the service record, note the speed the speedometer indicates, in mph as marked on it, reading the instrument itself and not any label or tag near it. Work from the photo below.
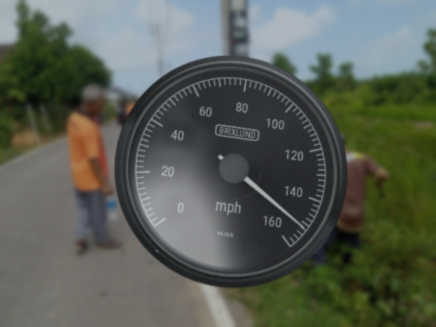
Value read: 152 mph
